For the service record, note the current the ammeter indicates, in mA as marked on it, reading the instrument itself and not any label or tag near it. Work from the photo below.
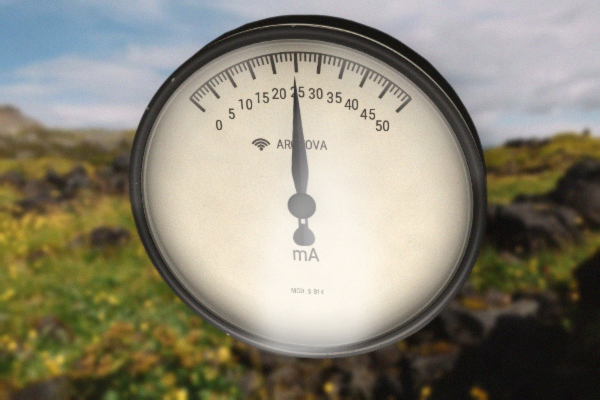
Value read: 25 mA
